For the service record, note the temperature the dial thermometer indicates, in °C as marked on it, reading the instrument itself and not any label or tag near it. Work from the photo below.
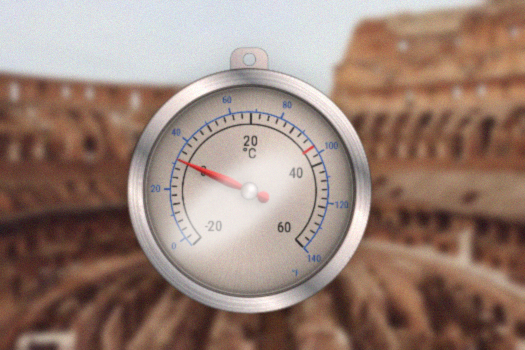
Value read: 0 °C
